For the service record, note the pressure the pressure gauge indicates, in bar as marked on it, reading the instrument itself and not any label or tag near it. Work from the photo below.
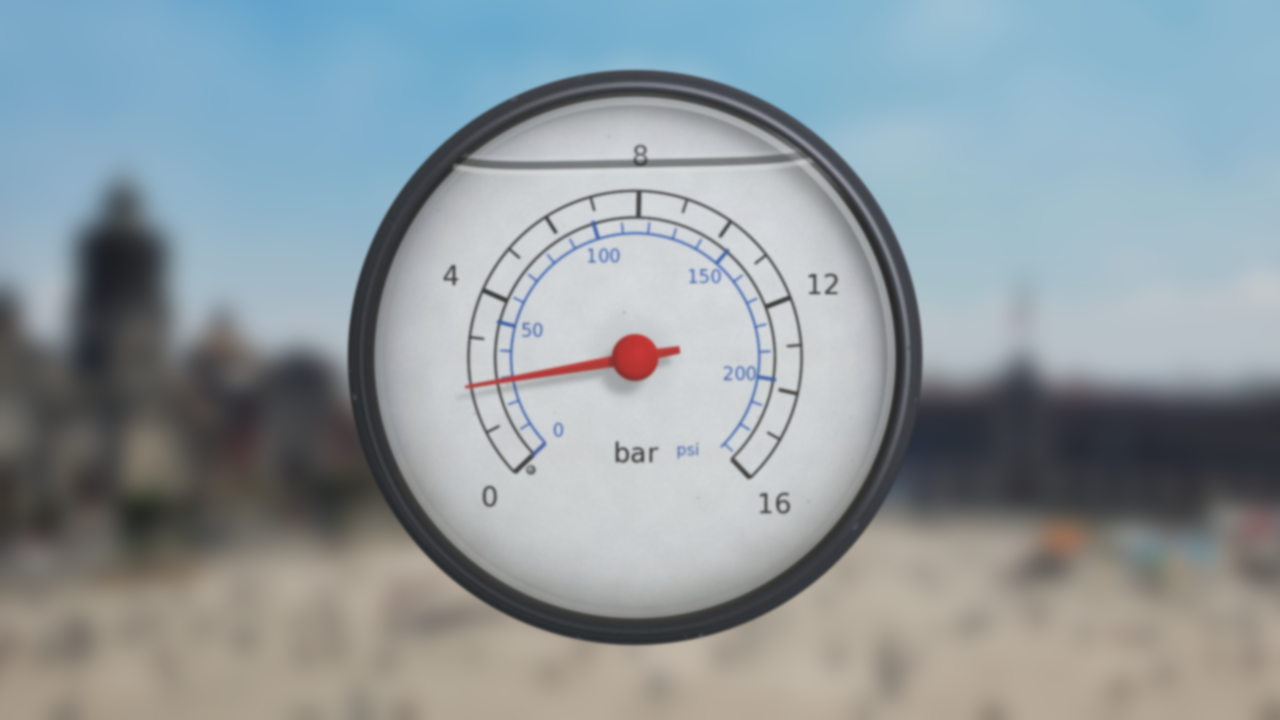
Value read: 2 bar
